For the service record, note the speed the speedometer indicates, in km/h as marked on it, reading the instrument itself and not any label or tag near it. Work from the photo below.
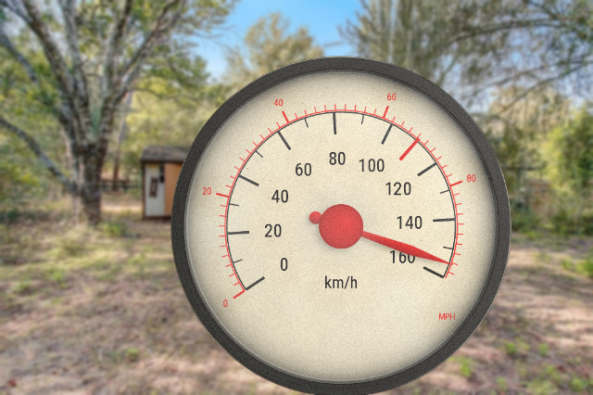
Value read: 155 km/h
